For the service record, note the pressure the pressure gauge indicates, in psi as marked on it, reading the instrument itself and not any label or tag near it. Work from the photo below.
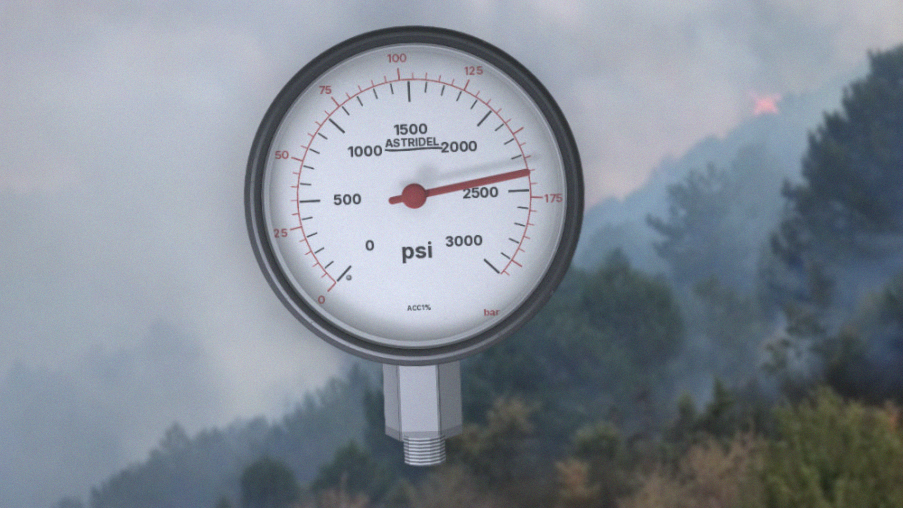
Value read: 2400 psi
